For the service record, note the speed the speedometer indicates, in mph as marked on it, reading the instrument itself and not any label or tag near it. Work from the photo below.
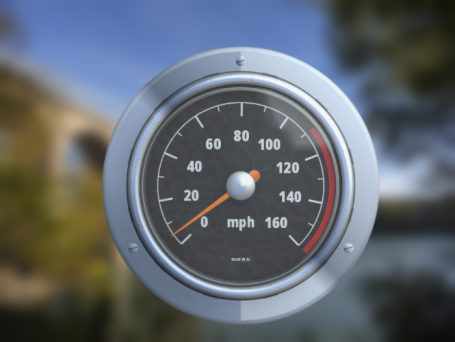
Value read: 5 mph
